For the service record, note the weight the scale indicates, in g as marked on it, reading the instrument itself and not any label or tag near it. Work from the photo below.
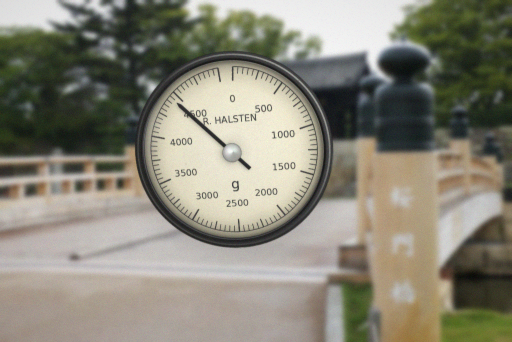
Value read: 4450 g
